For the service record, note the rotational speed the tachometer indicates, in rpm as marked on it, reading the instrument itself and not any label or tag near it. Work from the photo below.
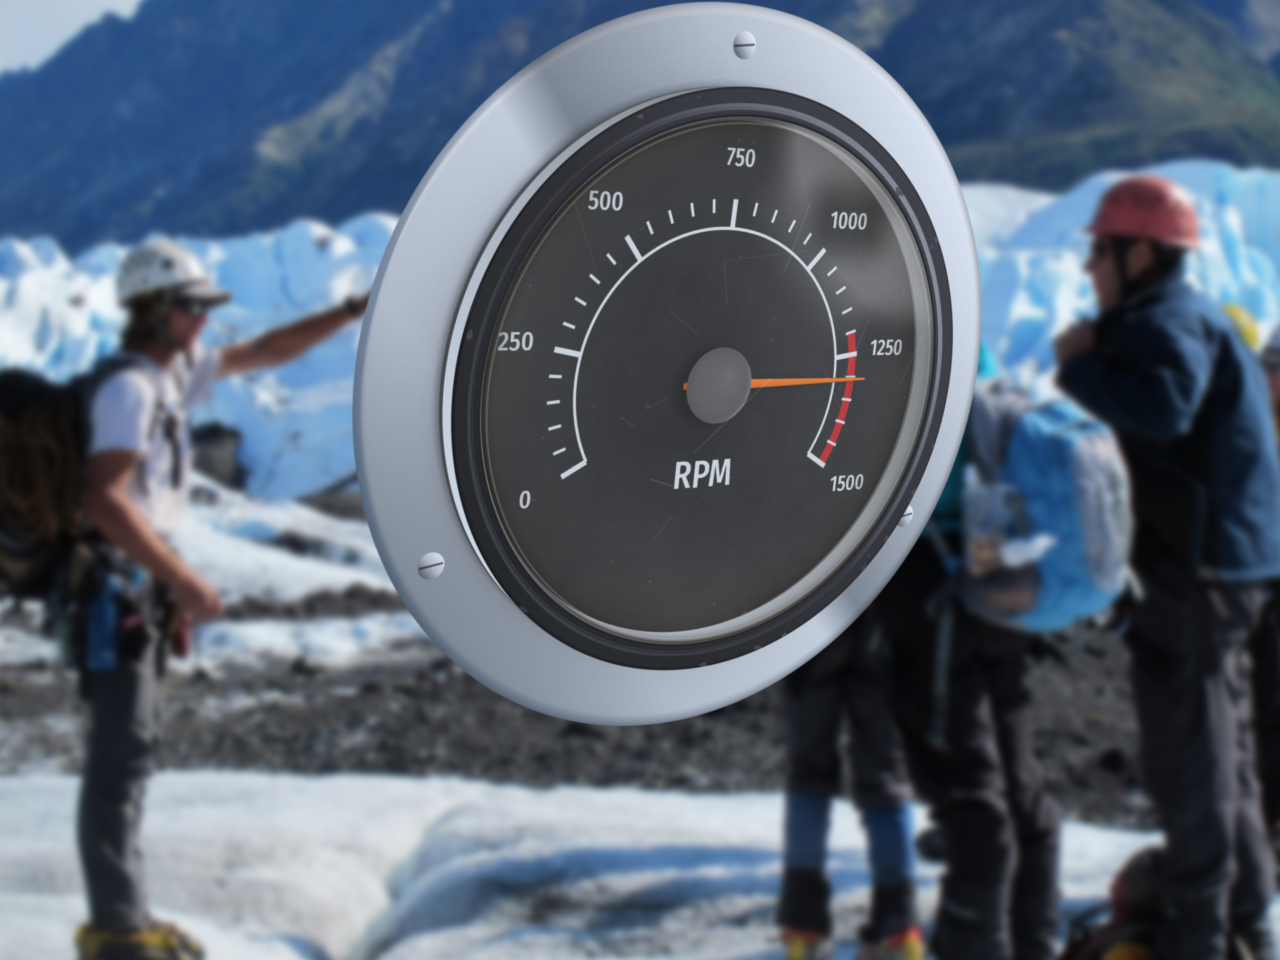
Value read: 1300 rpm
